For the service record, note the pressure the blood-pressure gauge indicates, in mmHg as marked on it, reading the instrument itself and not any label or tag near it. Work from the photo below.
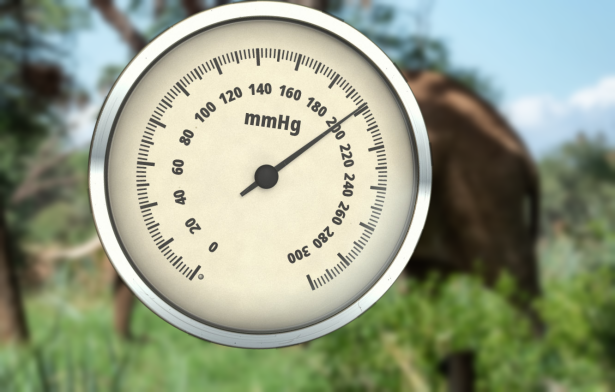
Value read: 198 mmHg
